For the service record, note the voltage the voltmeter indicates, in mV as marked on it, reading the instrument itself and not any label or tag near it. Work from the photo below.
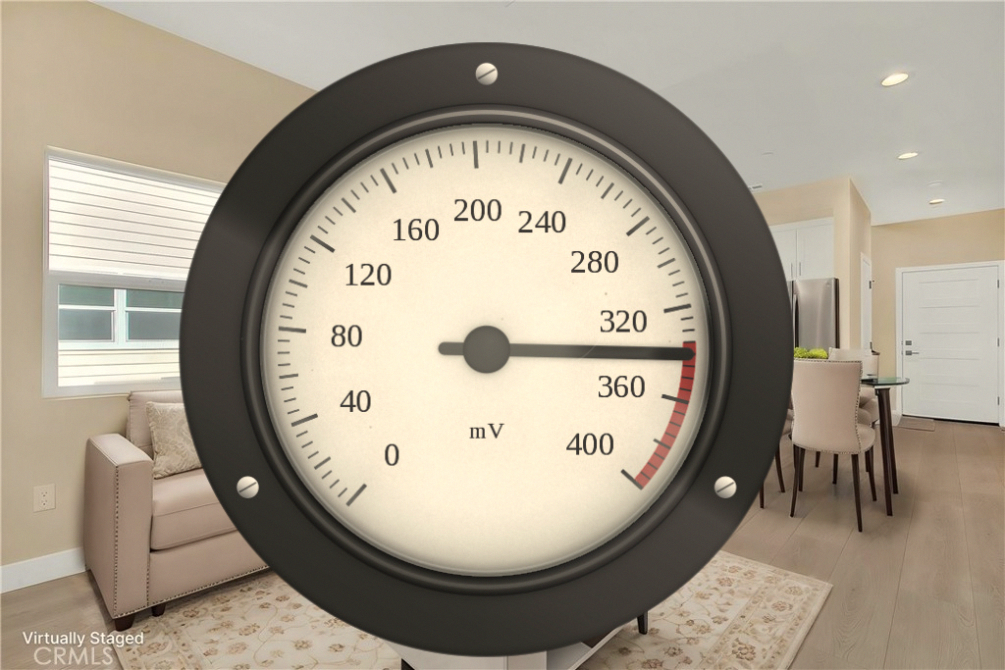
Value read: 340 mV
